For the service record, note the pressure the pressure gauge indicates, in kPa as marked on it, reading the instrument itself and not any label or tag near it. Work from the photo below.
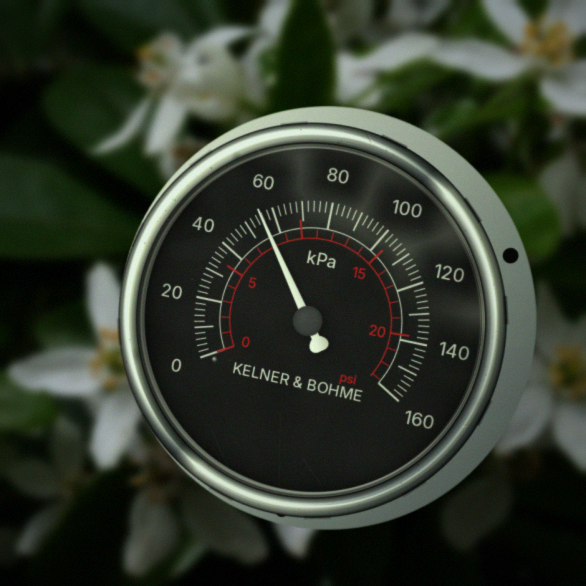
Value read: 56 kPa
